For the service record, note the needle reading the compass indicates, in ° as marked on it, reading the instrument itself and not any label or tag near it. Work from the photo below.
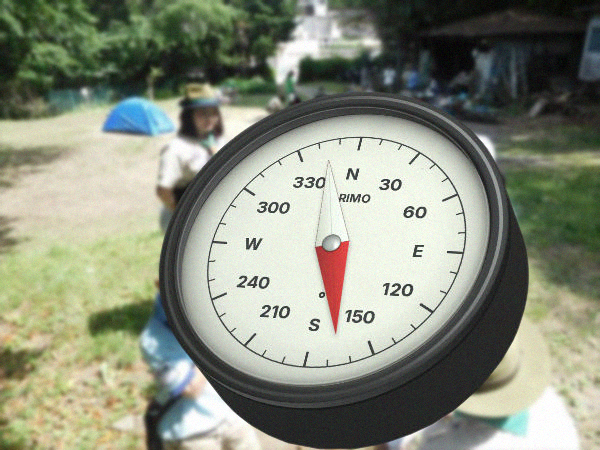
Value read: 165 °
